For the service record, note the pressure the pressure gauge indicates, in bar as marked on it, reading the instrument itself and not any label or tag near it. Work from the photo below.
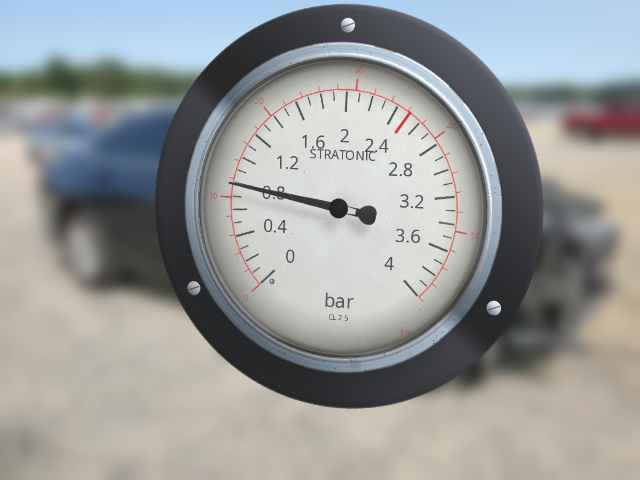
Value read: 0.8 bar
